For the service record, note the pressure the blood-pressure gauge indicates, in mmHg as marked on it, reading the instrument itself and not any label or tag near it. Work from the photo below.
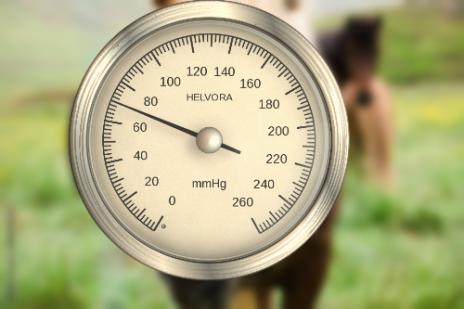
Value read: 70 mmHg
